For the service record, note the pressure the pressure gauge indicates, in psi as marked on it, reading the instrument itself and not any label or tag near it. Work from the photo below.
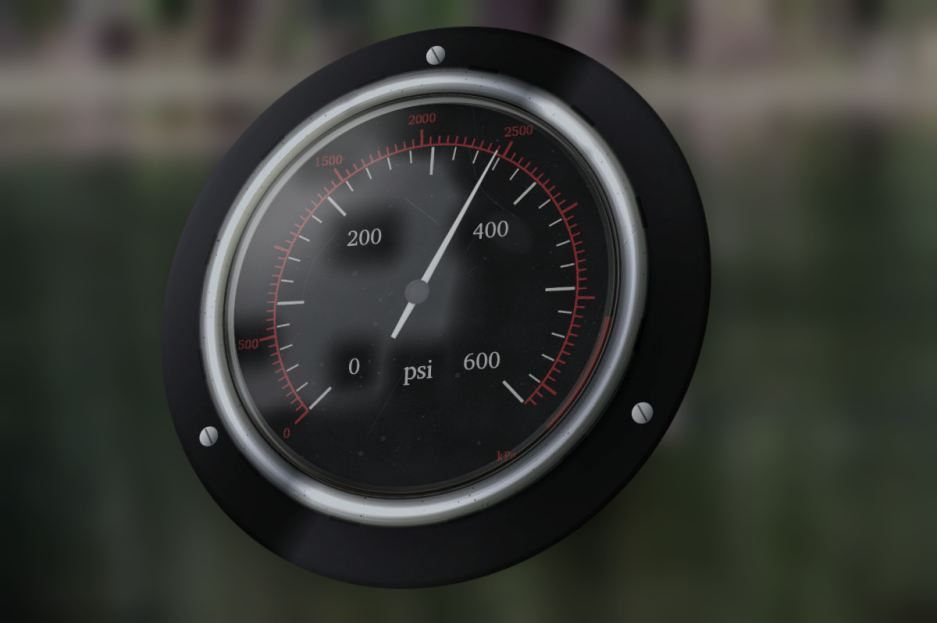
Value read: 360 psi
